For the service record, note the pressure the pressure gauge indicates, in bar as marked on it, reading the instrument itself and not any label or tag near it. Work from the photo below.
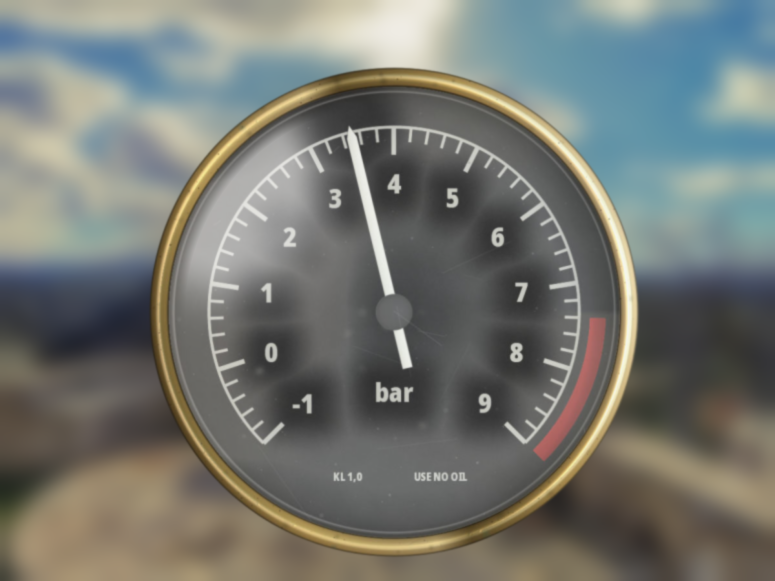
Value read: 3.5 bar
